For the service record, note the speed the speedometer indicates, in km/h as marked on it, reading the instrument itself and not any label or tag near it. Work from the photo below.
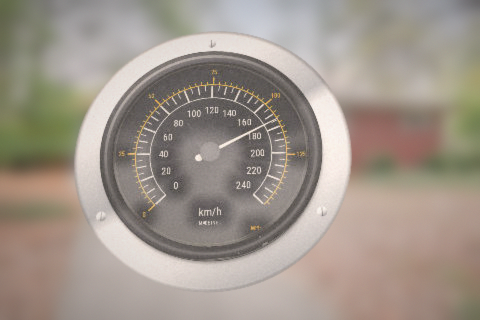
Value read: 175 km/h
